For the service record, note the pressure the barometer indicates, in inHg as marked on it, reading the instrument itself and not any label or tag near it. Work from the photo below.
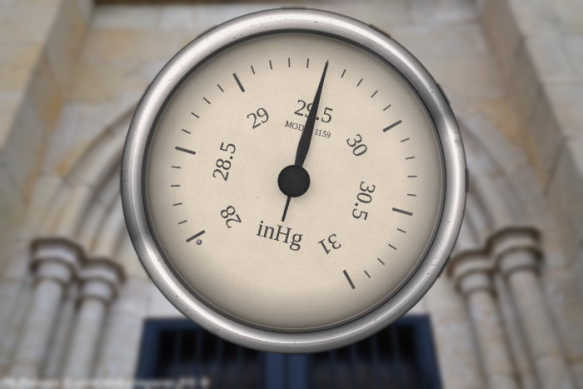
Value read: 29.5 inHg
